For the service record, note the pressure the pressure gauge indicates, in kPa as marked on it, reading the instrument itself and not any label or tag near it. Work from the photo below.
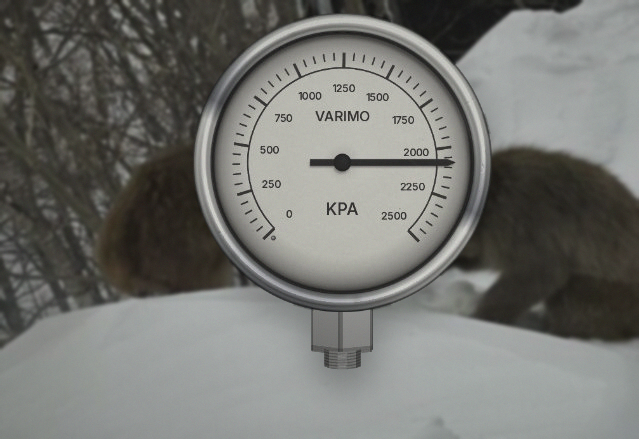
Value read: 2075 kPa
